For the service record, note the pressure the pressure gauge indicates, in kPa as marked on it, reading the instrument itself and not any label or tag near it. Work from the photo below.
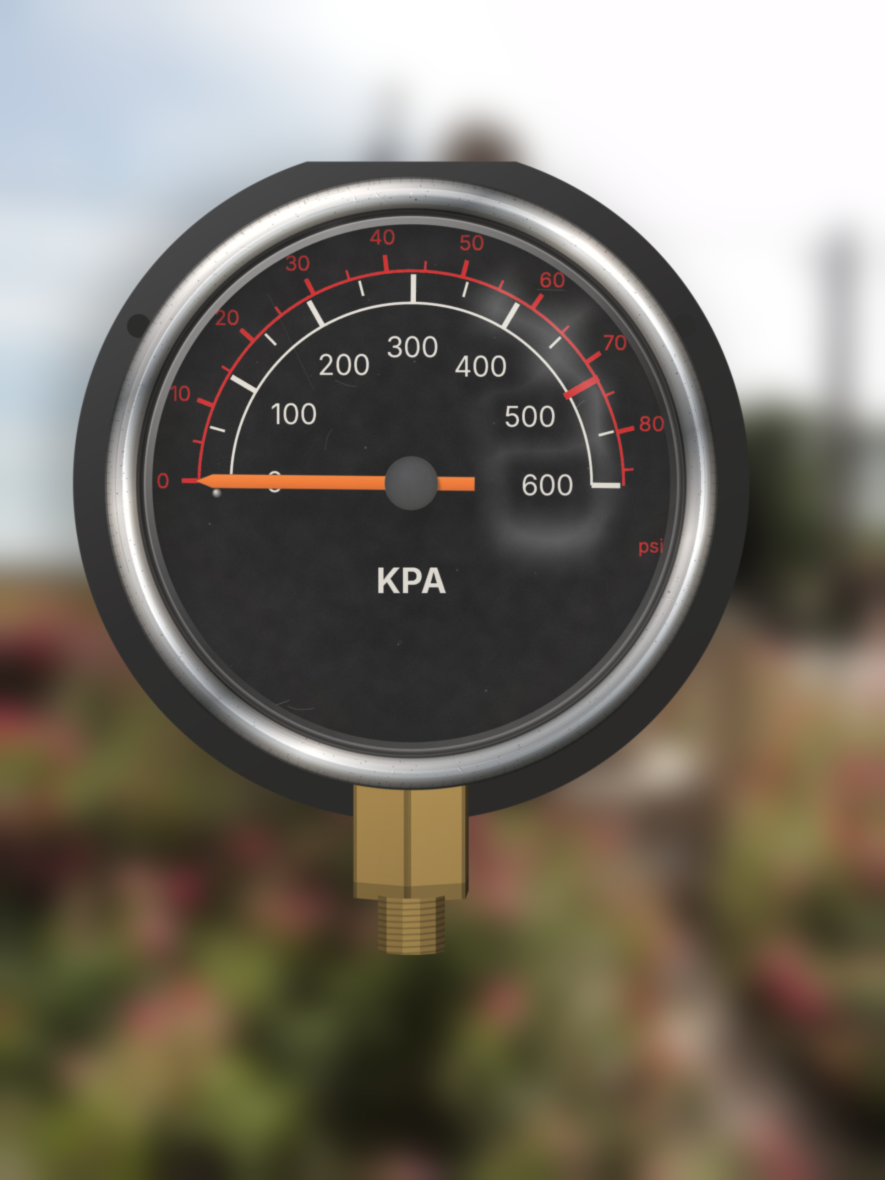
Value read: 0 kPa
